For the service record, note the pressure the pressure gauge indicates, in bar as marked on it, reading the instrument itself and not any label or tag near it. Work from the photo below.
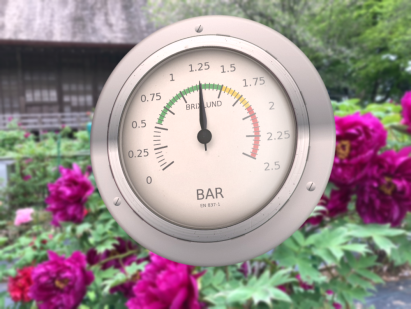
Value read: 1.25 bar
